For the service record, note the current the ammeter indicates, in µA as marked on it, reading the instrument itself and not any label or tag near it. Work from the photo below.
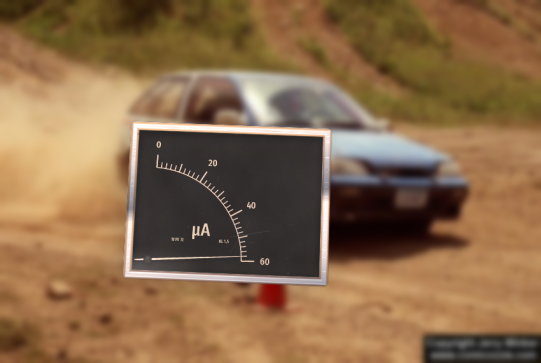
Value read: 58 µA
